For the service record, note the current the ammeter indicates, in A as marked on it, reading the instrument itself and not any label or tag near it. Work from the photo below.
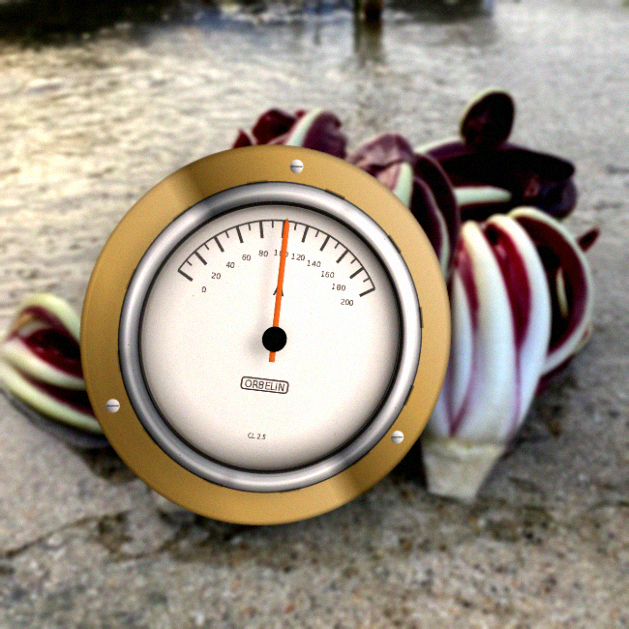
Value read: 100 A
